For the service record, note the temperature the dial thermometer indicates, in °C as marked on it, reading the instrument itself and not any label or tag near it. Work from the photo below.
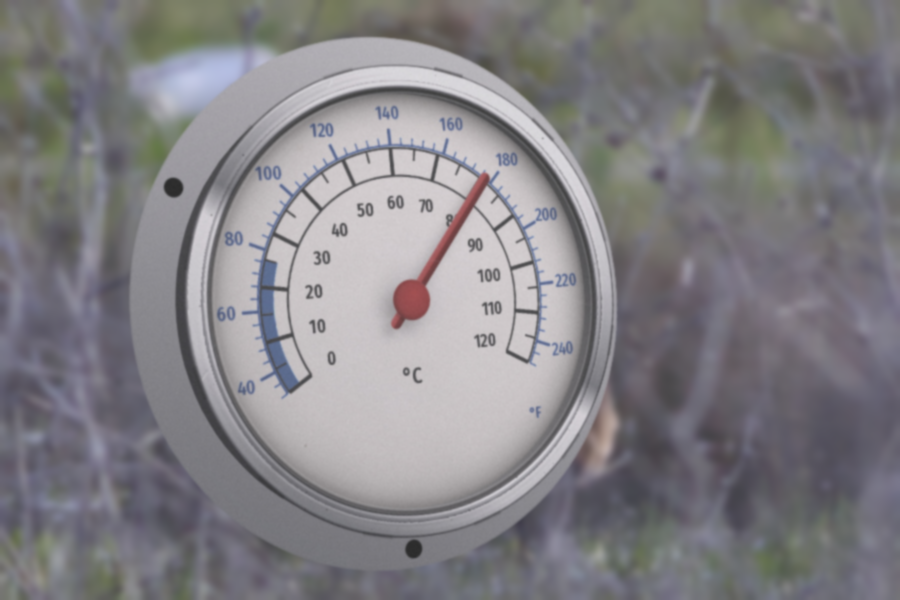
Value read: 80 °C
